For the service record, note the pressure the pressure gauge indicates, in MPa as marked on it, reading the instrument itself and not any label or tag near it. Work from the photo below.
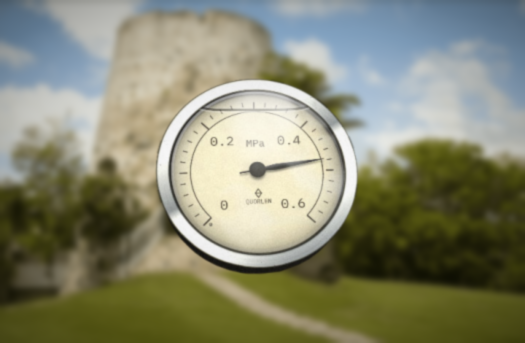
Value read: 0.48 MPa
